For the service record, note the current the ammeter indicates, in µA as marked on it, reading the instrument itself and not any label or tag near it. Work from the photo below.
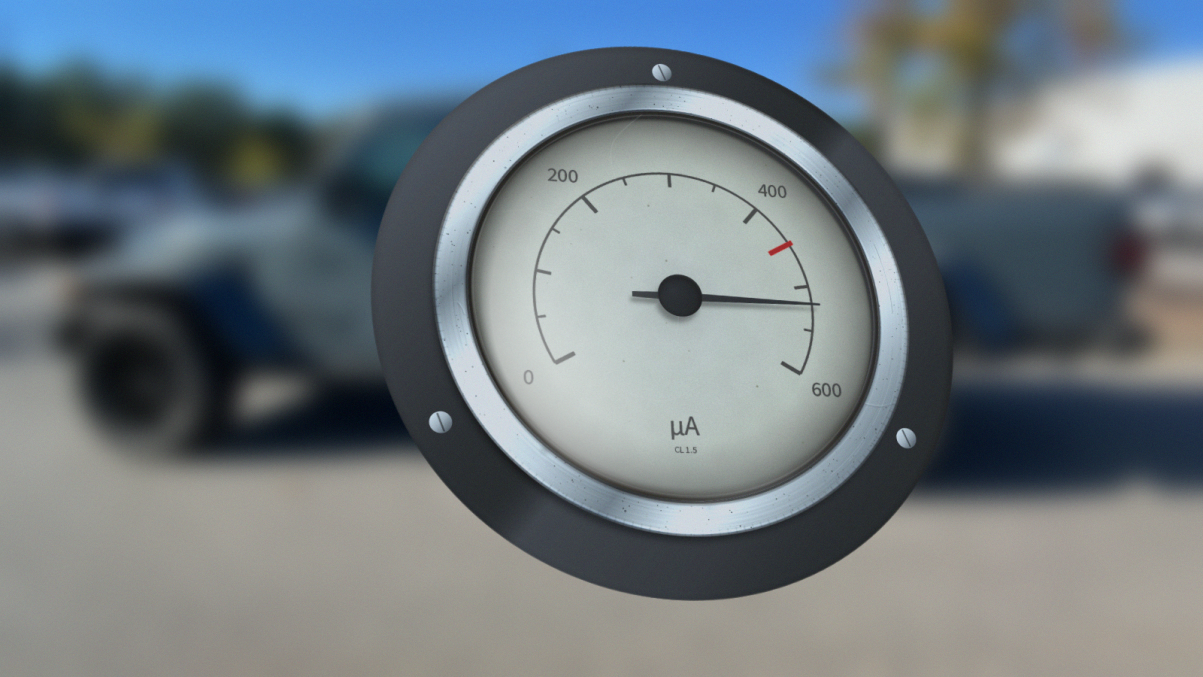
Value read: 525 µA
